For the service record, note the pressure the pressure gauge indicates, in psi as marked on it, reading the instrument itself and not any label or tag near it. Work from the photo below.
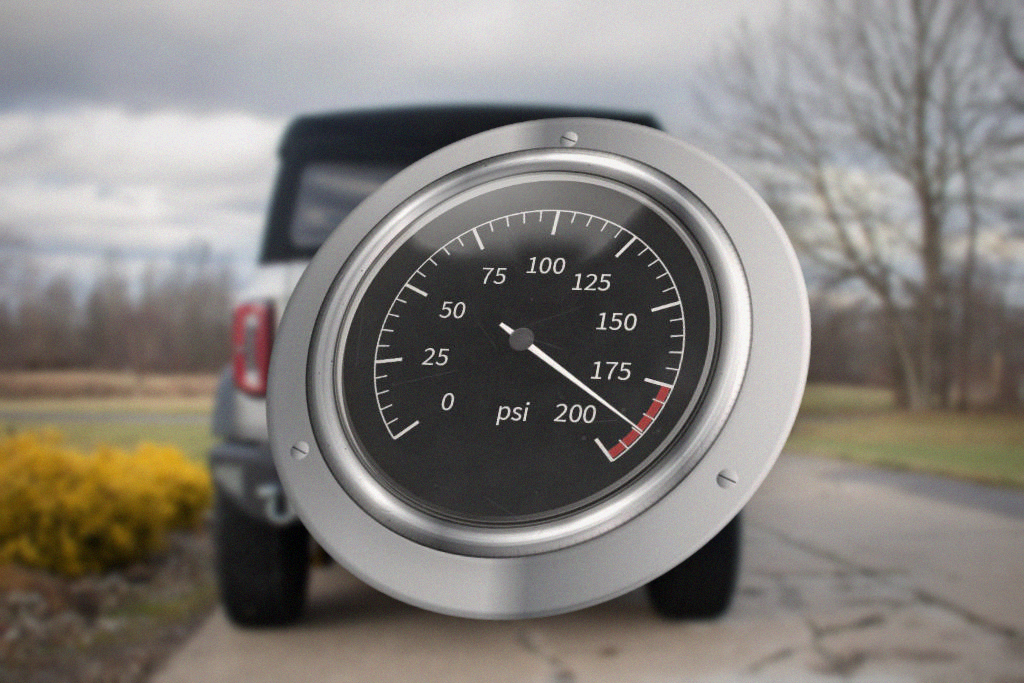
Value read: 190 psi
